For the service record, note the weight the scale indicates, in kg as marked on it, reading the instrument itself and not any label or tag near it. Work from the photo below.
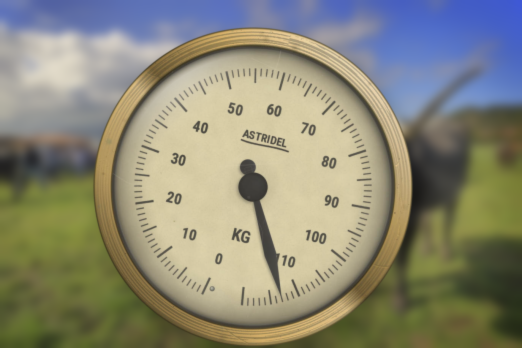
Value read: 113 kg
